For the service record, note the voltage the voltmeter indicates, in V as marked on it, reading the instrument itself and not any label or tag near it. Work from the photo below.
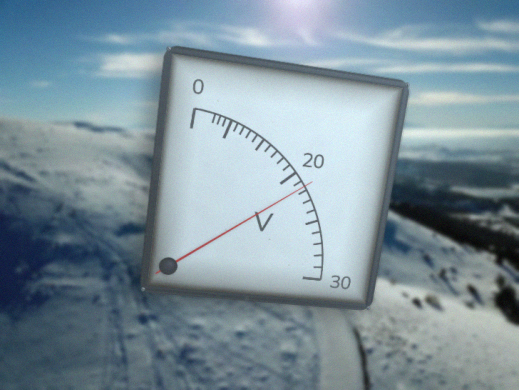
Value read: 21.5 V
